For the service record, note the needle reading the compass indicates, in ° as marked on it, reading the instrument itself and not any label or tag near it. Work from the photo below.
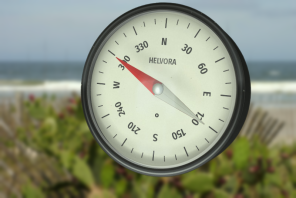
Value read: 300 °
